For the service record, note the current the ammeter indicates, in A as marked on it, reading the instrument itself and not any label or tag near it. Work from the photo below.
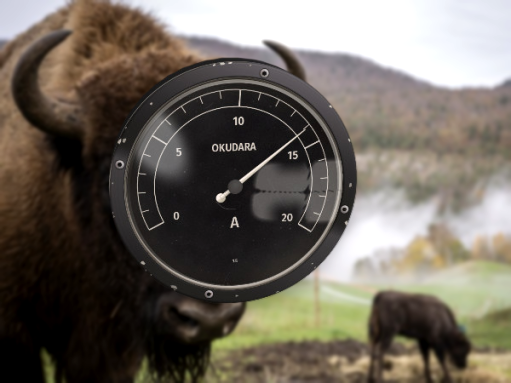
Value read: 14 A
